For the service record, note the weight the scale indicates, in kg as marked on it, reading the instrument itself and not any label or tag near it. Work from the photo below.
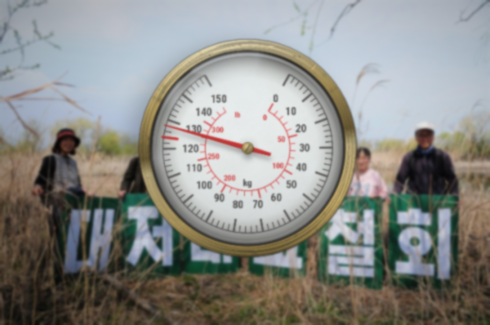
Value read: 128 kg
